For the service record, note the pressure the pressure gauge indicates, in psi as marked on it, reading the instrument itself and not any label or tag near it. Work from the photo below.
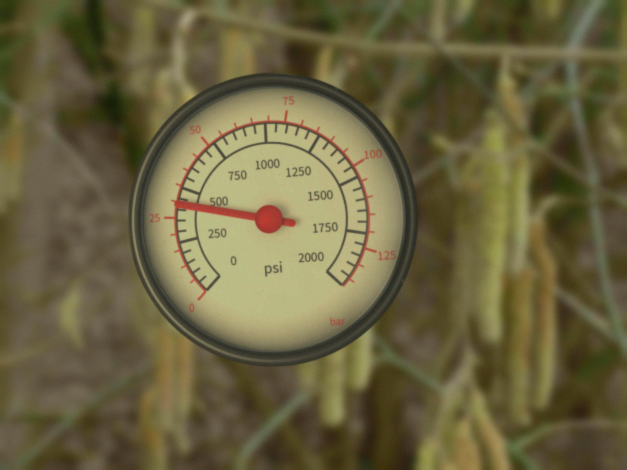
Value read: 425 psi
